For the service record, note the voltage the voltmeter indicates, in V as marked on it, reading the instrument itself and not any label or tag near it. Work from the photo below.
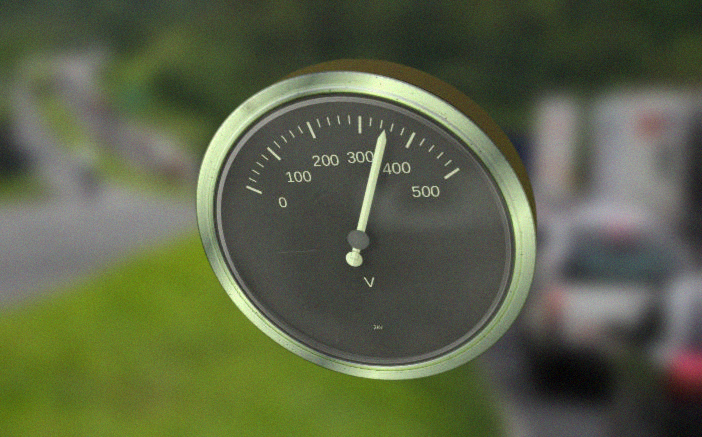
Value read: 350 V
